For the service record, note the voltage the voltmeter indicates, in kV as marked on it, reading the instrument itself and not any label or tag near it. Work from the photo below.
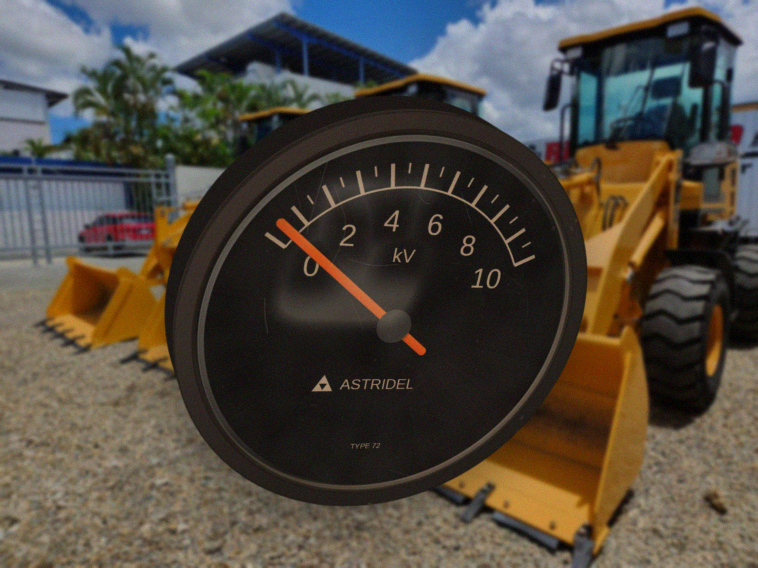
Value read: 0.5 kV
